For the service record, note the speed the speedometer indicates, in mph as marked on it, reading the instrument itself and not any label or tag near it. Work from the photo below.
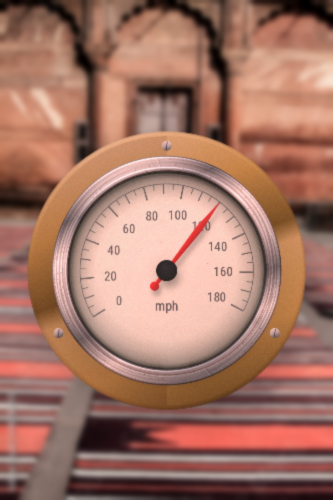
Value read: 120 mph
